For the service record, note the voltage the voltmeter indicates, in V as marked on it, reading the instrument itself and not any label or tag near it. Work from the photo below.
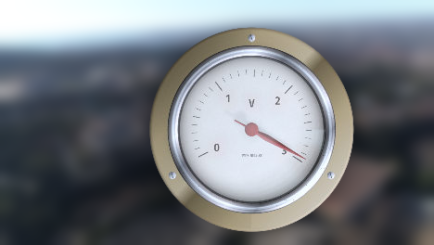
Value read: 2.95 V
